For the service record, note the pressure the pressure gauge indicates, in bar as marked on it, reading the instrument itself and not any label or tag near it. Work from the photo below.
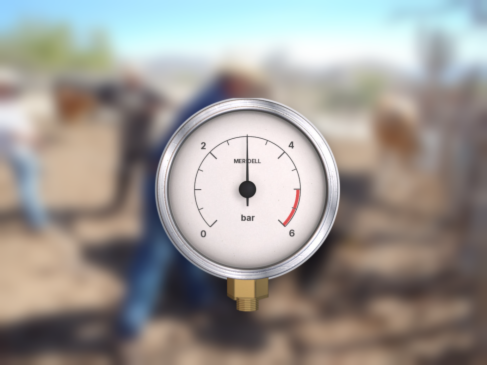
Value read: 3 bar
